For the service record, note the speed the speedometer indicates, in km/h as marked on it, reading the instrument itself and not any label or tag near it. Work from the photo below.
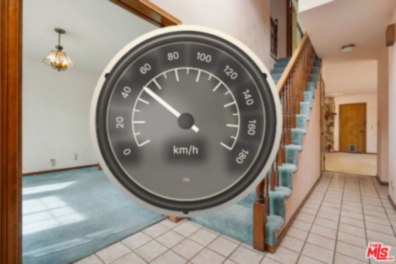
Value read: 50 km/h
